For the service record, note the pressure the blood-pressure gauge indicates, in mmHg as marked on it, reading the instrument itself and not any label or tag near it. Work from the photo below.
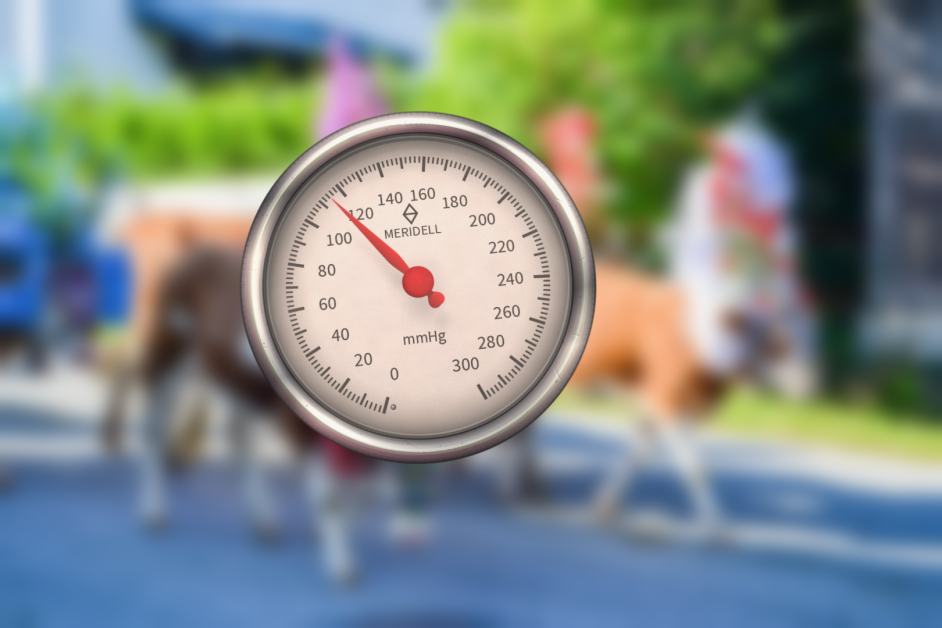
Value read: 114 mmHg
